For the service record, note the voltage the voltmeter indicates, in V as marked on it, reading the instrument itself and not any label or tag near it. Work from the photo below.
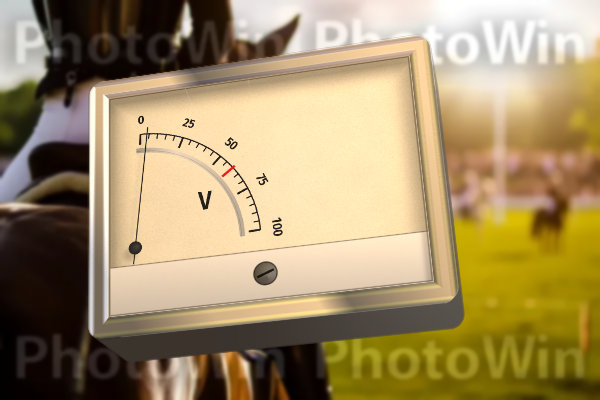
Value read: 5 V
